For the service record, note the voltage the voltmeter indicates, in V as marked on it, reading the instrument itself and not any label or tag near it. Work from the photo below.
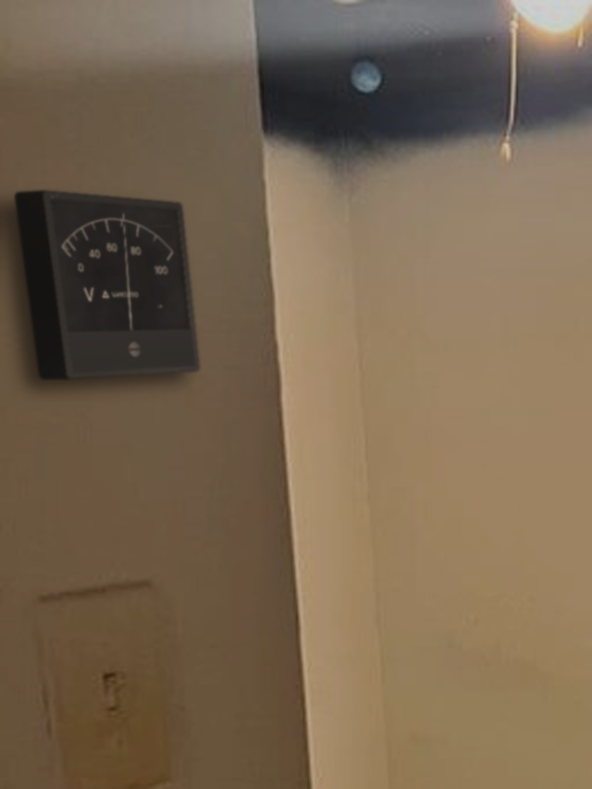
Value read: 70 V
